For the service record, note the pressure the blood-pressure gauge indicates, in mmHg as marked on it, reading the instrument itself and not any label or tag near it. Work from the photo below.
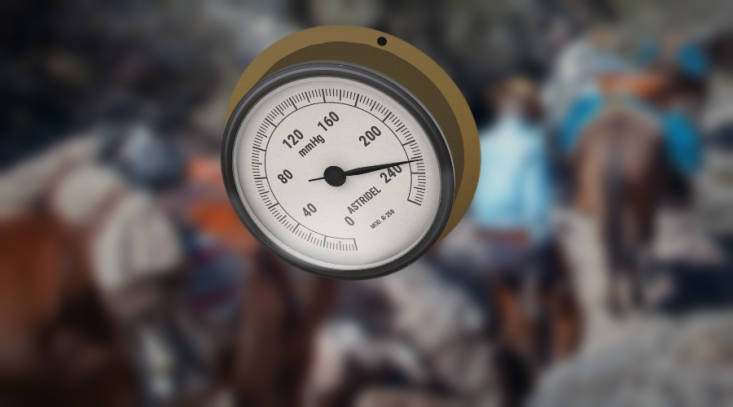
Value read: 230 mmHg
